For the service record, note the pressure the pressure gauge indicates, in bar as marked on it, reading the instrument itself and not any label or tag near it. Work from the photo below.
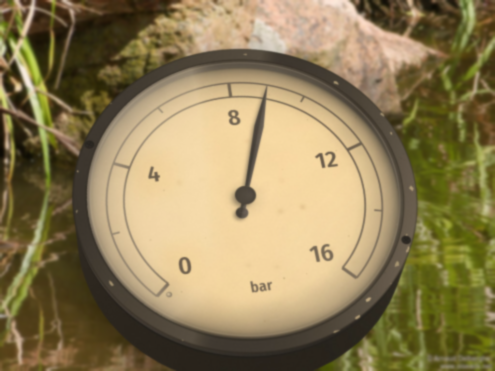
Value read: 9 bar
